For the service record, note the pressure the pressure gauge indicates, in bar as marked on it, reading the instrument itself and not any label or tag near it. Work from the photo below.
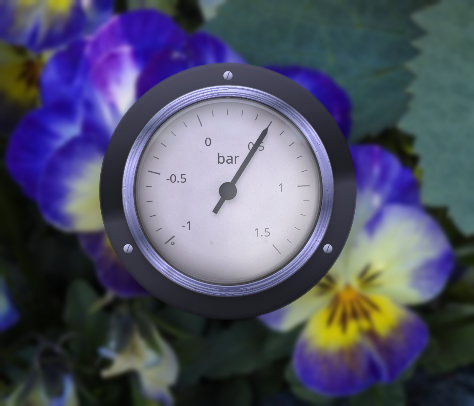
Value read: 0.5 bar
